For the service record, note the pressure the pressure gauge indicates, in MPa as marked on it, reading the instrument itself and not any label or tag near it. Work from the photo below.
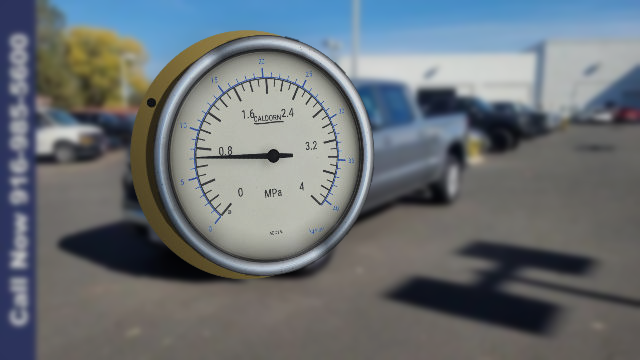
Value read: 0.7 MPa
